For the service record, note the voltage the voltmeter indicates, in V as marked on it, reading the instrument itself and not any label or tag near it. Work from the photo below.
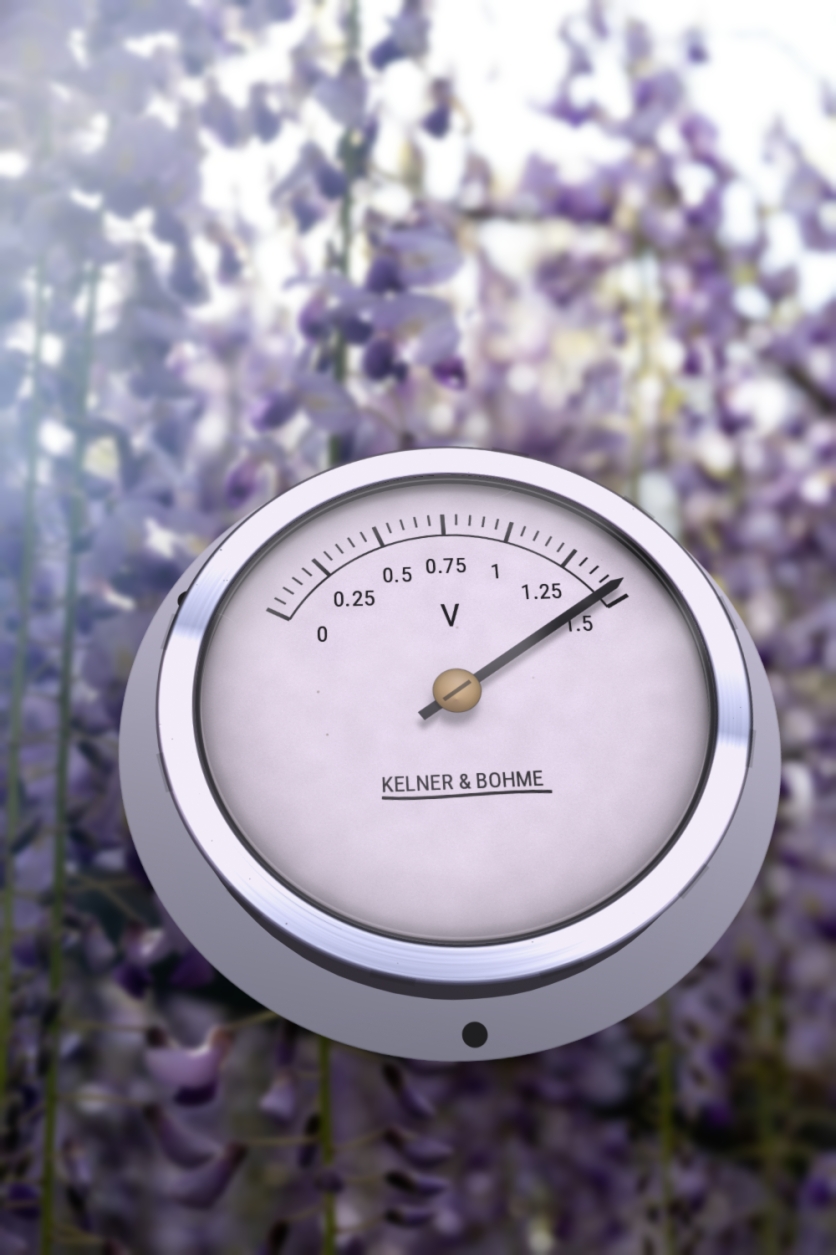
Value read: 1.45 V
